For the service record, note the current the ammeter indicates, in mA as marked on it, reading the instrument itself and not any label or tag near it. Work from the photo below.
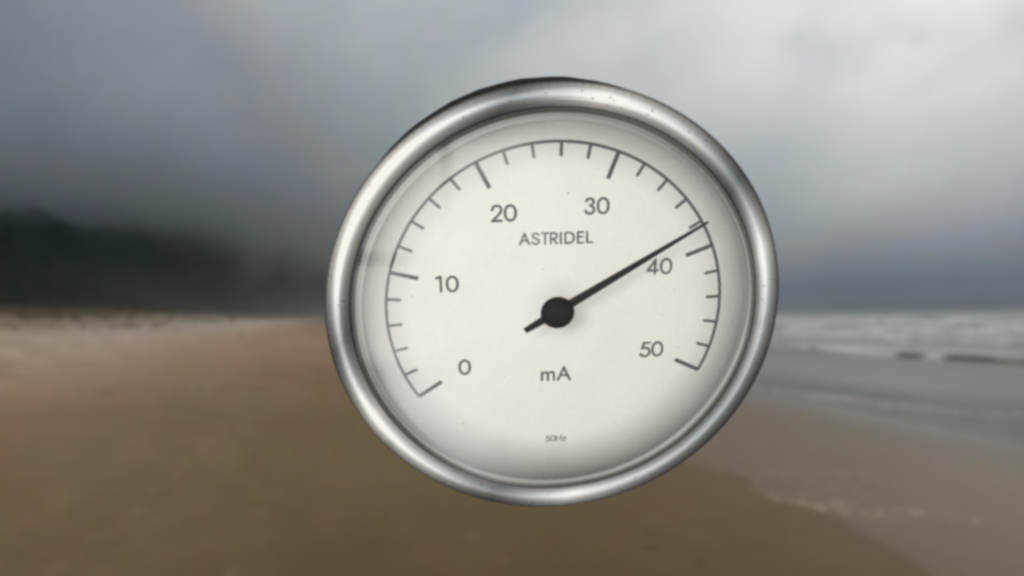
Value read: 38 mA
